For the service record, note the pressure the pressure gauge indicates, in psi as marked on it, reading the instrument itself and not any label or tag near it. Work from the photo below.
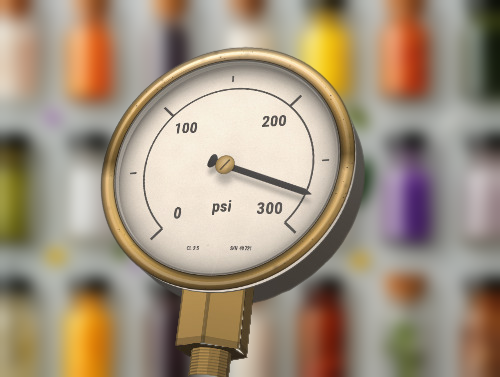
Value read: 275 psi
